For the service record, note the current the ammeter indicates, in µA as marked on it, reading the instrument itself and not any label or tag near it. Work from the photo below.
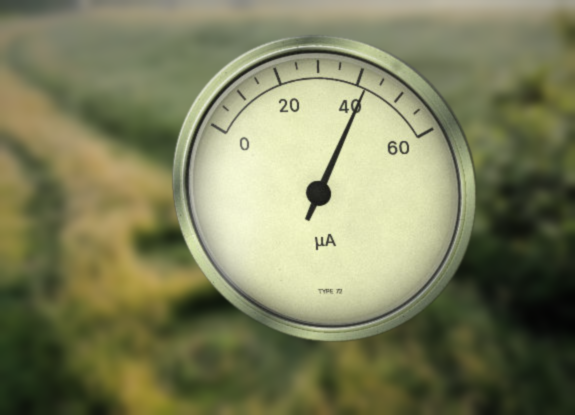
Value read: 42.5 µA
